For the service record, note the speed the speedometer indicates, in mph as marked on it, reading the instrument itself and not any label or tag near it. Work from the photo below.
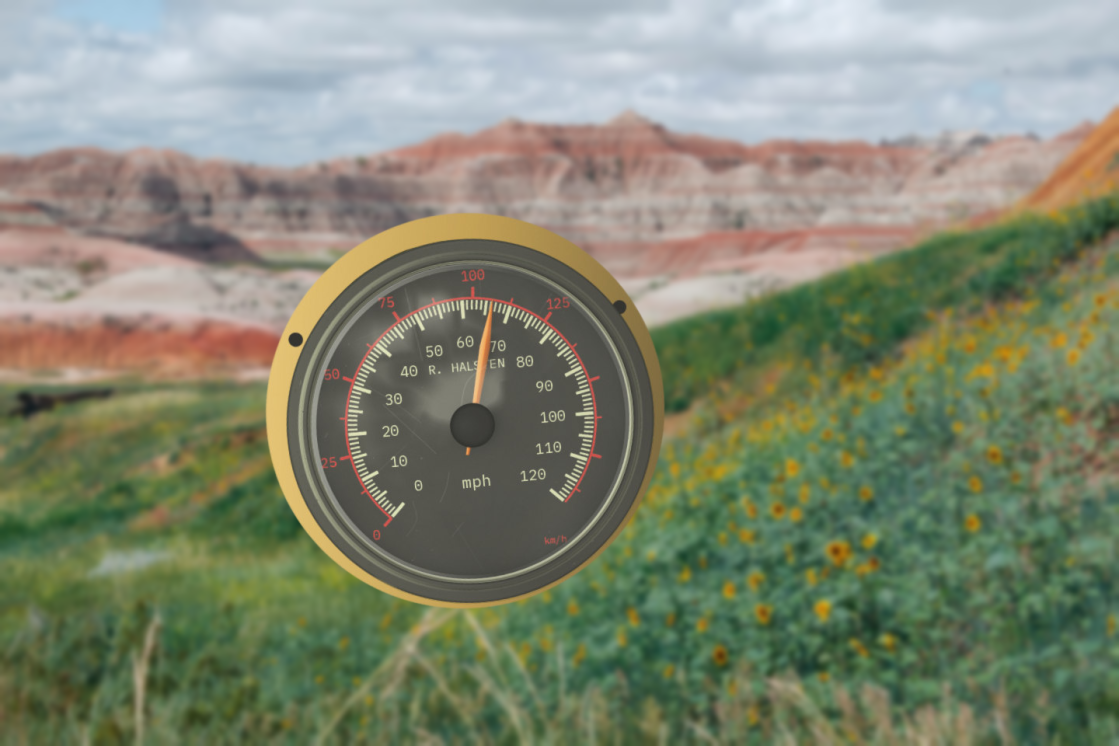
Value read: 66 mph
